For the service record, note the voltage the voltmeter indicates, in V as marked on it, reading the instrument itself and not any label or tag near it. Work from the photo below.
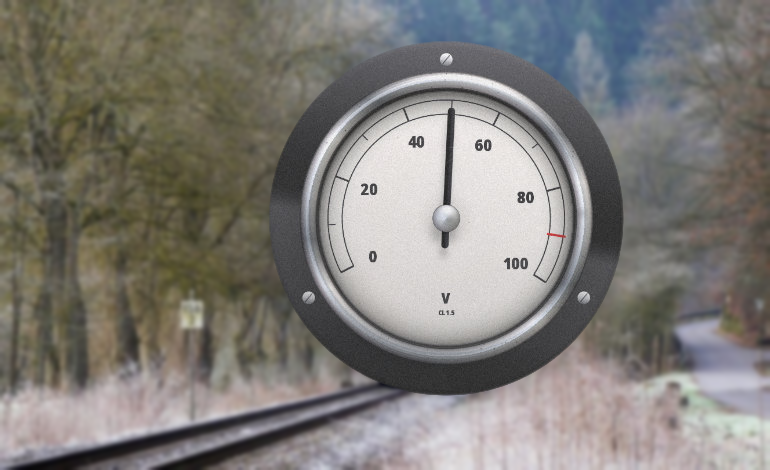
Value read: 50 V
